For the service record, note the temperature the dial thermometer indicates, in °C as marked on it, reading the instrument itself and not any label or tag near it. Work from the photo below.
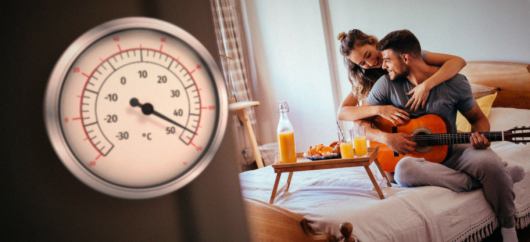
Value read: 46 °C
